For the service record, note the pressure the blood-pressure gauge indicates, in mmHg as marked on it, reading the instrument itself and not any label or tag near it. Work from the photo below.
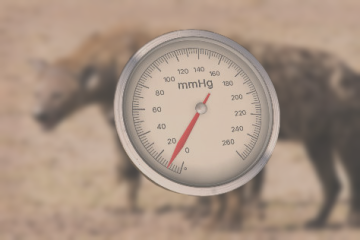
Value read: 10 mmHg
